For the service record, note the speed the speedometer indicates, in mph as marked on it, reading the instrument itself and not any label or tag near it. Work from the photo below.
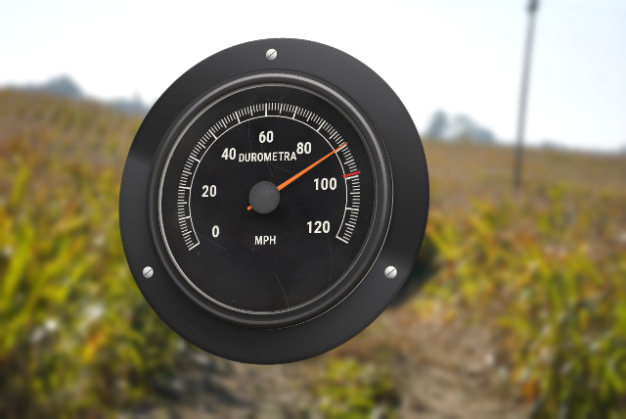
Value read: 90 mph
